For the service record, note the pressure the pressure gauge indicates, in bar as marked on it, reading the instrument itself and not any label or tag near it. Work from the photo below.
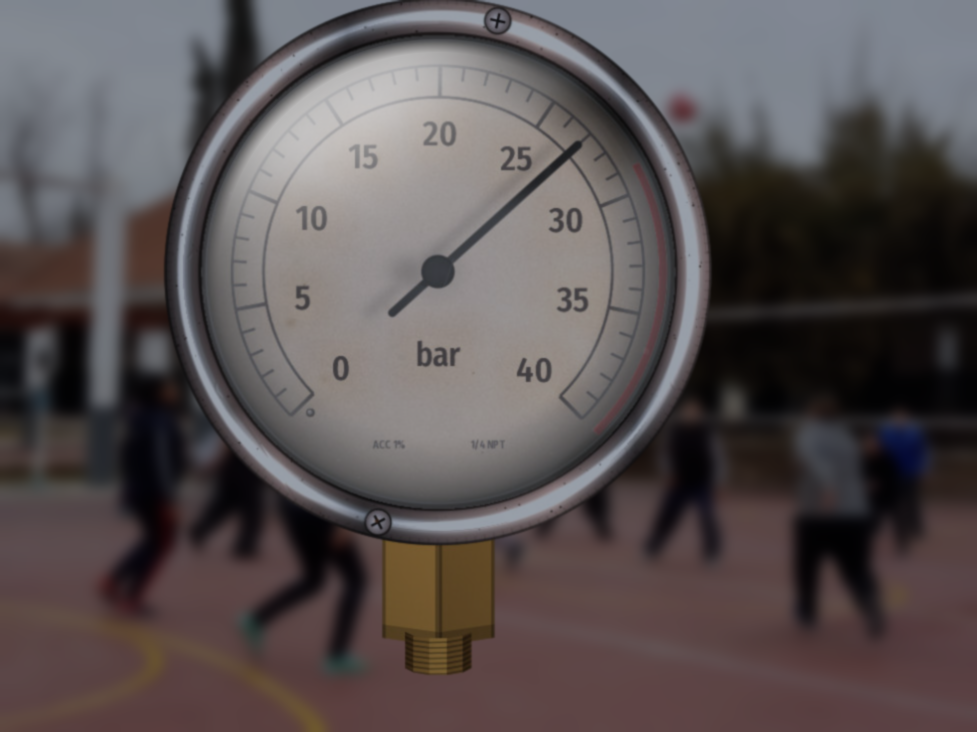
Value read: 27 bar
